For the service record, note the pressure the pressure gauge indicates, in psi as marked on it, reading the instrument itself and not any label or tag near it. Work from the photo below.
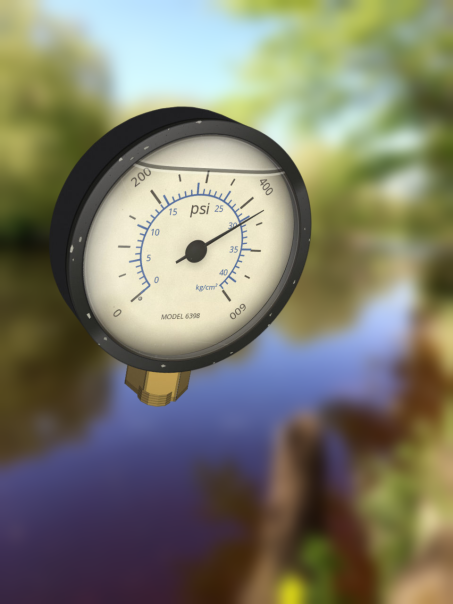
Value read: 425 psi
